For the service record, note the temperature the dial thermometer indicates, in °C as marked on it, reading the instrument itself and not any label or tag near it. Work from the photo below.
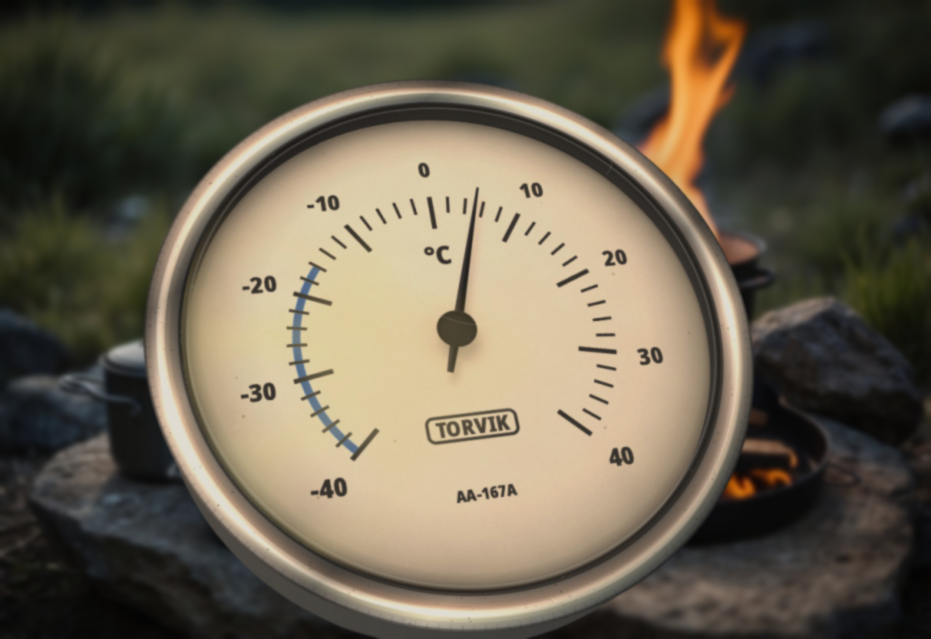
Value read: 5 °C
